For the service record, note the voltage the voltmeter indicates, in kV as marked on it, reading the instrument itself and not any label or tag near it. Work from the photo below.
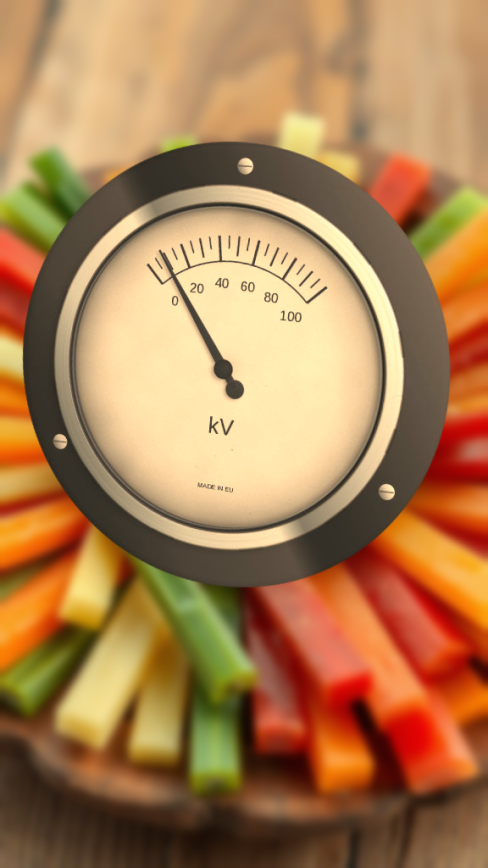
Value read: 10 kV
